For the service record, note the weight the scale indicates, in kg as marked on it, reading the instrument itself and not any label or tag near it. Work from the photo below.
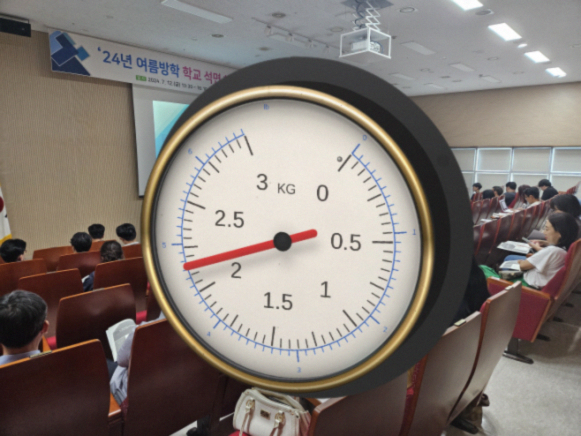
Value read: 2.15 kg
